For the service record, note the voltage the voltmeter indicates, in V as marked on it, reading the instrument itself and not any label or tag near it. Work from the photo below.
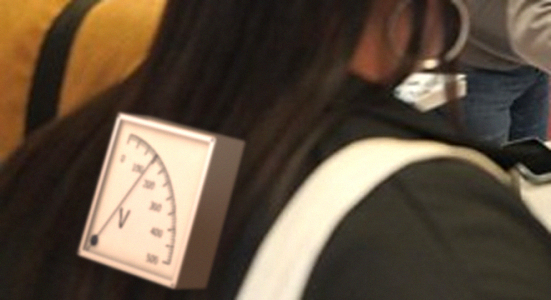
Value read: 150 V
